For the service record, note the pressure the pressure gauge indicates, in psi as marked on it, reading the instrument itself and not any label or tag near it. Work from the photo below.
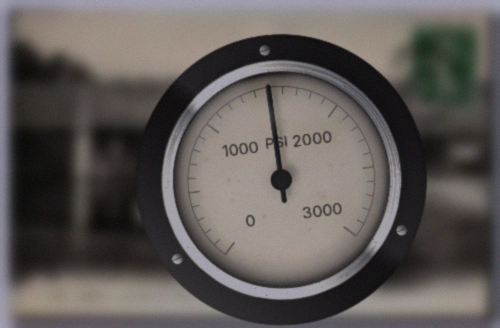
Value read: 1500 psi
